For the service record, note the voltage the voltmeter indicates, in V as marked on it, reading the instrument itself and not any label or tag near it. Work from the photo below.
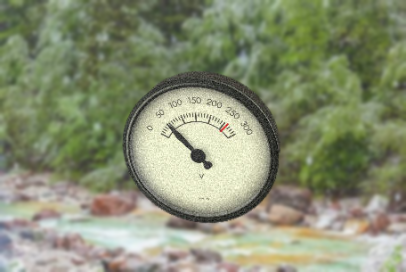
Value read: 50 V
